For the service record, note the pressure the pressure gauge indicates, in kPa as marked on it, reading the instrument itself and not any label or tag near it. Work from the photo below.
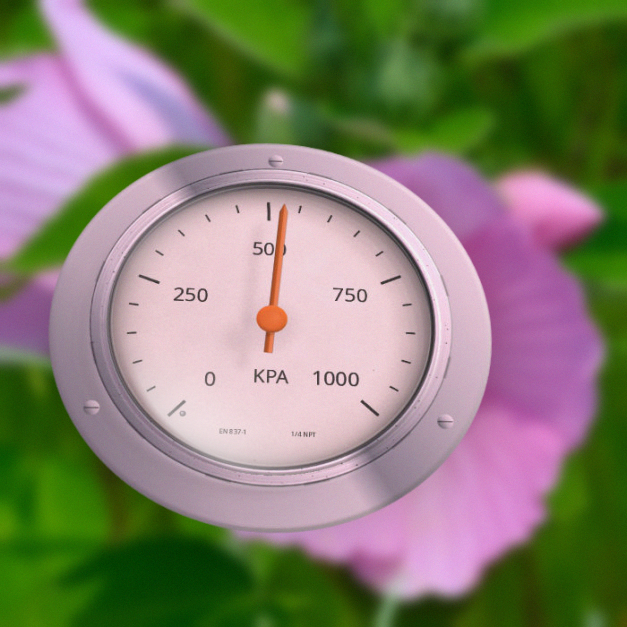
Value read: 525 kPa
